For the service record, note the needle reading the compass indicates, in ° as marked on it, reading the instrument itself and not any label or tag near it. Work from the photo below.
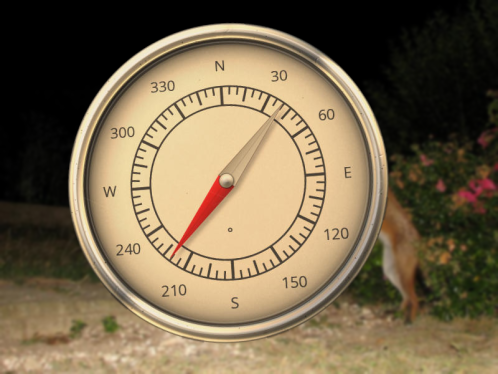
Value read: 220 °
